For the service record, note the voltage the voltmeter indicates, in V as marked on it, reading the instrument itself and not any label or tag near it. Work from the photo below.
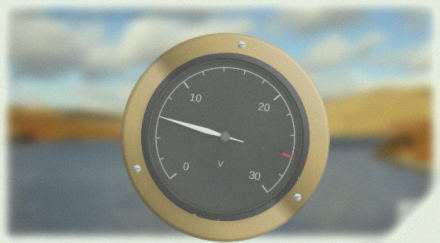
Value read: 6 V
